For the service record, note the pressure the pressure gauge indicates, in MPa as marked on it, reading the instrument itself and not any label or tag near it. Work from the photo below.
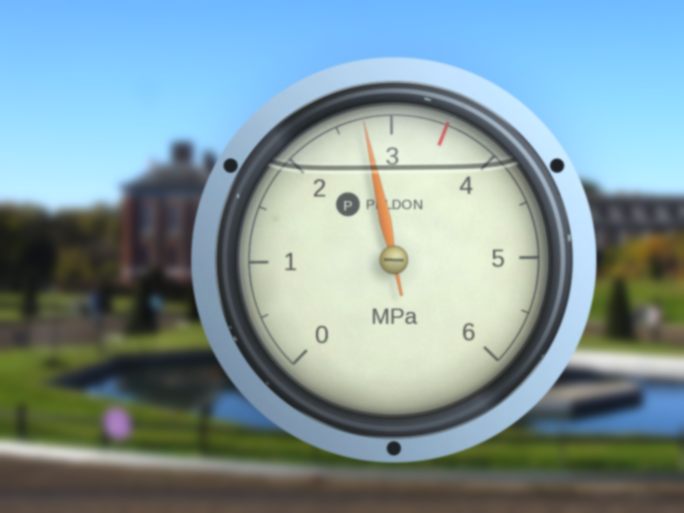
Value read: 2.75 MPa
